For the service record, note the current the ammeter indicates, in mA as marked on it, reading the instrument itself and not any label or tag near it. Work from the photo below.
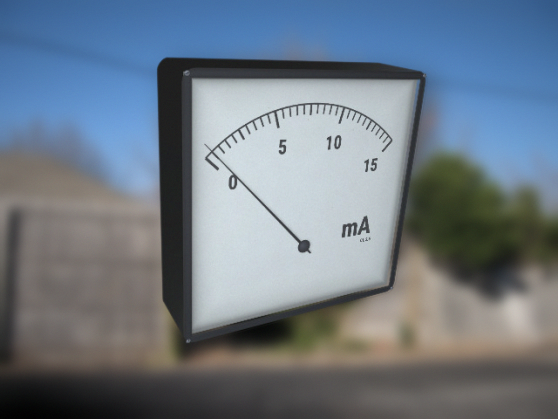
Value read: 0.5 mA
